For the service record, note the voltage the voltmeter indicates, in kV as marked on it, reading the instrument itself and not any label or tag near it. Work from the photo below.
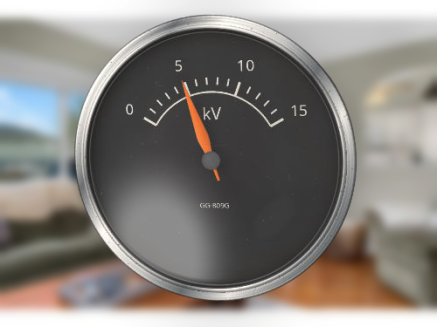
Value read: 5 kV
